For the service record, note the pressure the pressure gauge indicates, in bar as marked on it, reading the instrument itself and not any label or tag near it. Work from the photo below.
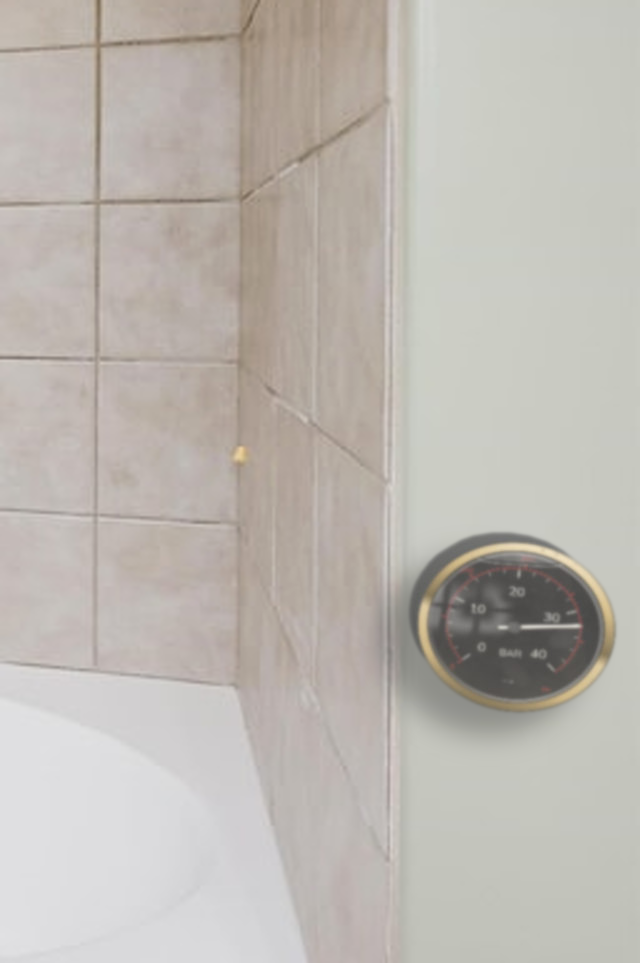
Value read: 32 bar
